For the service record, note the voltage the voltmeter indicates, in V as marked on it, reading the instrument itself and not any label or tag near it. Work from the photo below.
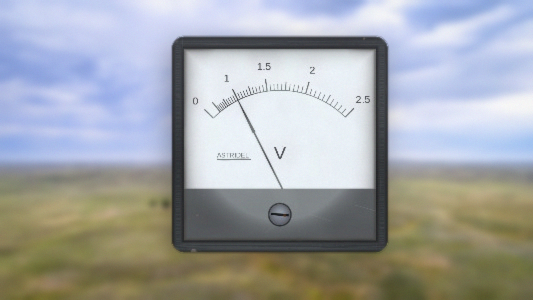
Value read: 1 V
